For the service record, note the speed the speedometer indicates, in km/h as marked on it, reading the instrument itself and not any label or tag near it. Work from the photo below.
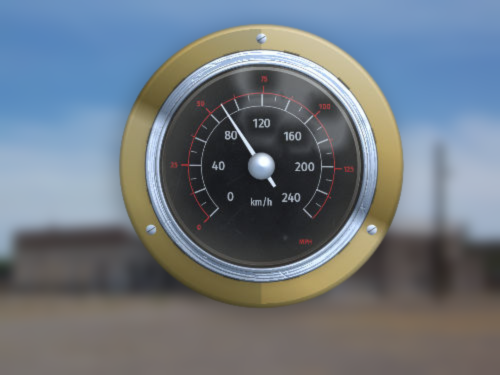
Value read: 90 km/h
